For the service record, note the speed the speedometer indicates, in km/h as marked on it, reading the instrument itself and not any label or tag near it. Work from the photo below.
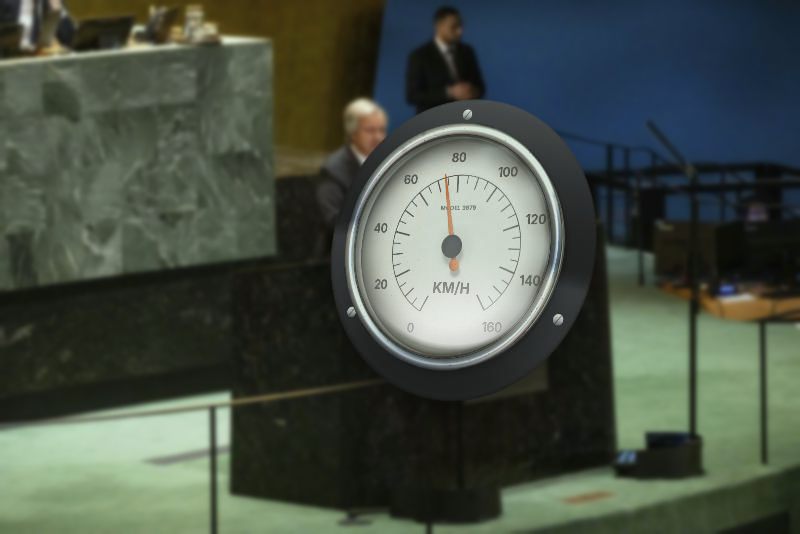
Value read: 75 km/h
